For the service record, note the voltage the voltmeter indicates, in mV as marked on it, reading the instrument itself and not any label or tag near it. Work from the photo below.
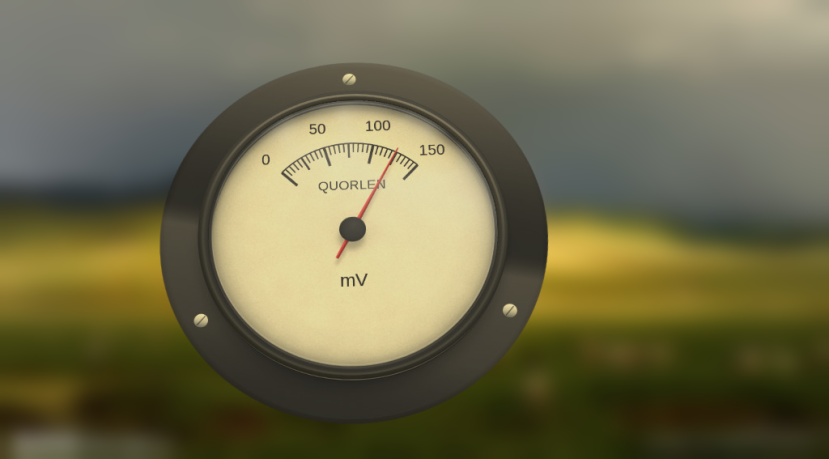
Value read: 125 mV
